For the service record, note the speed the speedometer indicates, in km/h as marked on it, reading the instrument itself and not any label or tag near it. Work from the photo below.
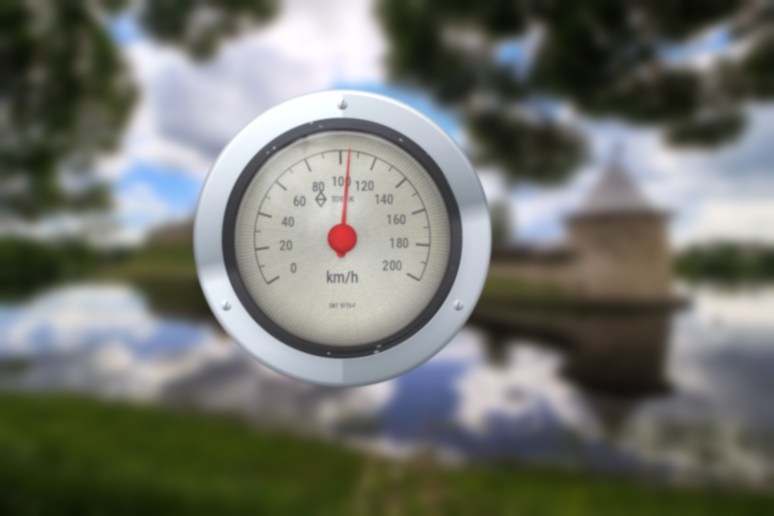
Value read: 105 km/h
